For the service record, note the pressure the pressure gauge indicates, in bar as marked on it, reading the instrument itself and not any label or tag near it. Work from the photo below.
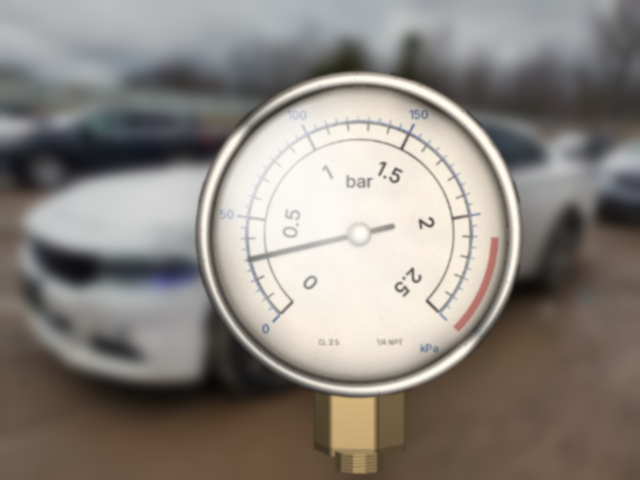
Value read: 0.3 bar
